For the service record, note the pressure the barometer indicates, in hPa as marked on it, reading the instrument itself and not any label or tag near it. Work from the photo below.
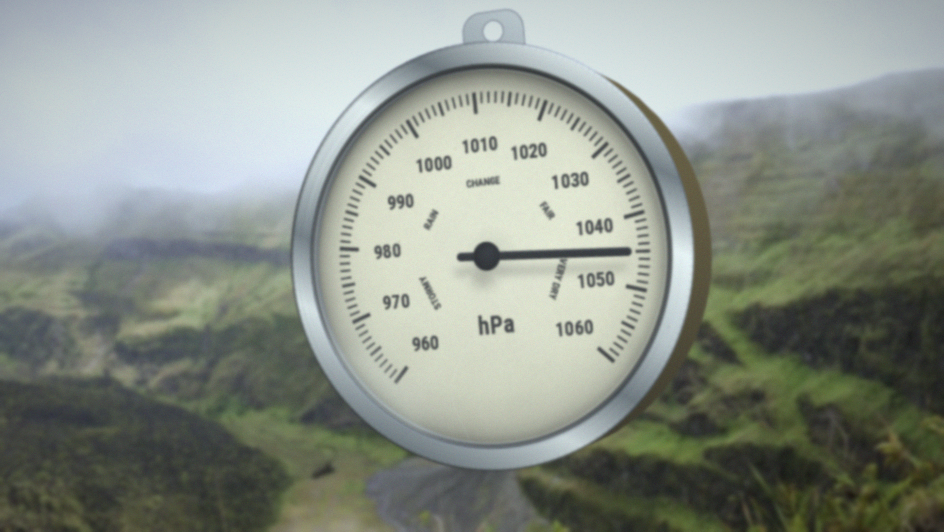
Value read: 1045 hPa
